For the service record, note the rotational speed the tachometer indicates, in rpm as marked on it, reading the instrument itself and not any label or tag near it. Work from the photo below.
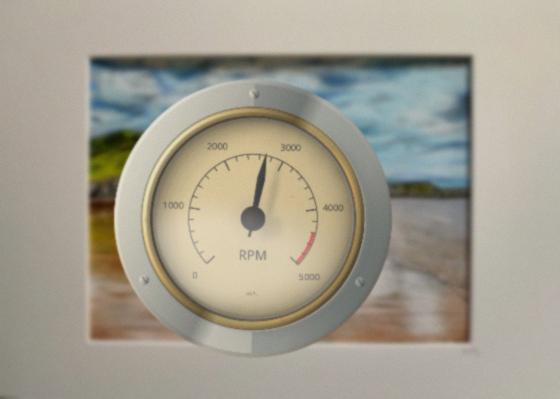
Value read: 2700 rpm
